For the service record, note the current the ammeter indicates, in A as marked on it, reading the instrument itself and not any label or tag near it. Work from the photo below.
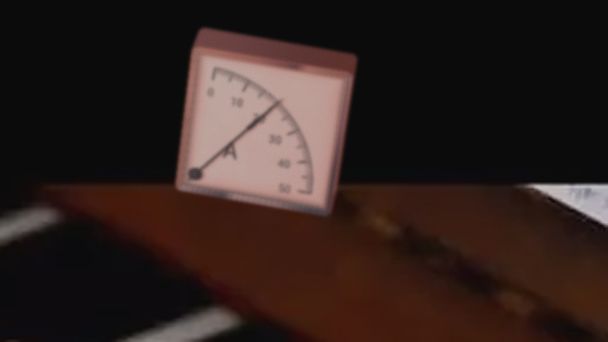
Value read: 20 A
